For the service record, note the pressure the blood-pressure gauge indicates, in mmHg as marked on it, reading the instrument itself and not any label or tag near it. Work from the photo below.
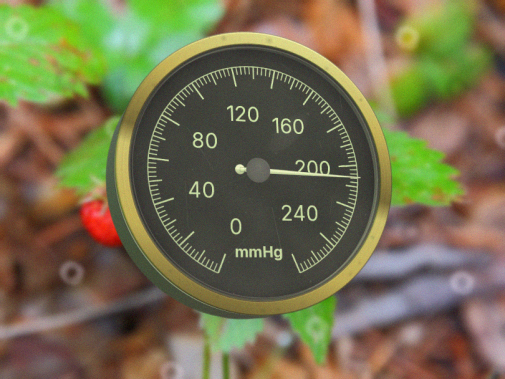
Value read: 206 mmHg
